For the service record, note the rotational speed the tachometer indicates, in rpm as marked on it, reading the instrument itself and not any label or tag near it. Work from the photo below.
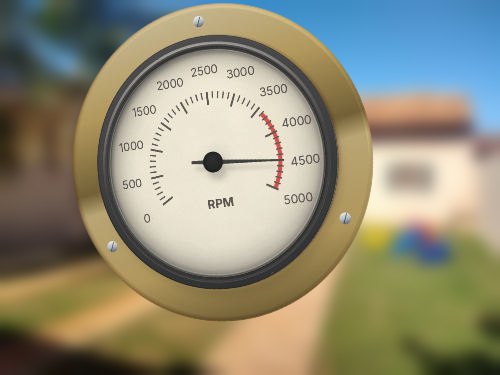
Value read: 4500 rpm
